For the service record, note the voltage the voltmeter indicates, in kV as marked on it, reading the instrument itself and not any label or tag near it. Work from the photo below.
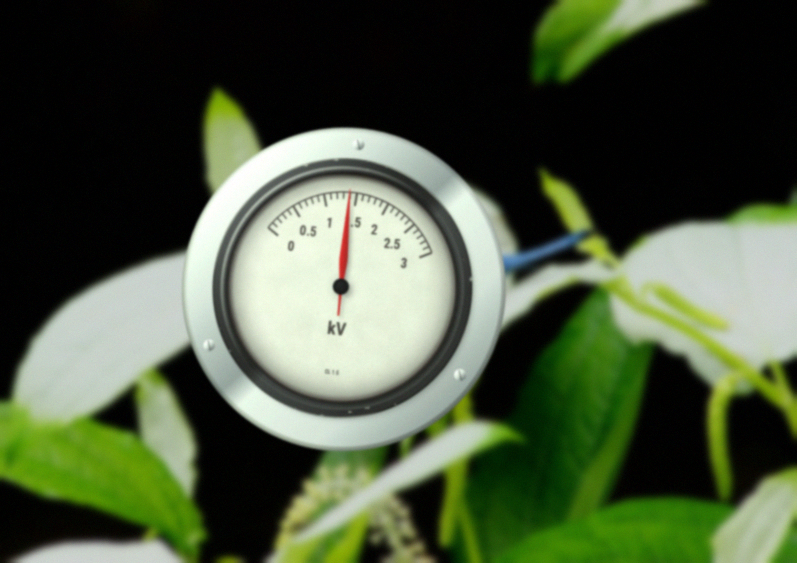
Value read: 1.4 kV
